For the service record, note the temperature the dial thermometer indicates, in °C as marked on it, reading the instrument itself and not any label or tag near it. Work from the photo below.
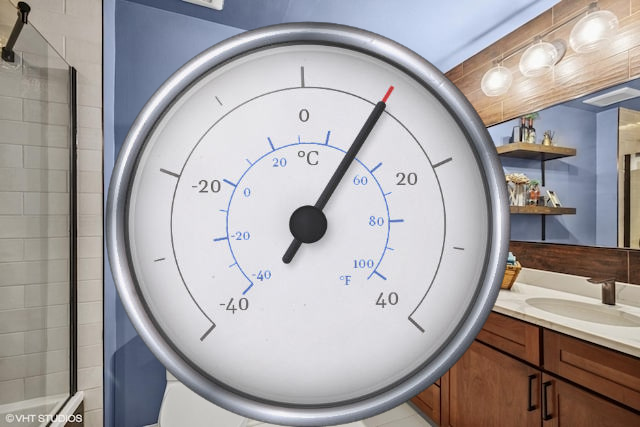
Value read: 10 °C
